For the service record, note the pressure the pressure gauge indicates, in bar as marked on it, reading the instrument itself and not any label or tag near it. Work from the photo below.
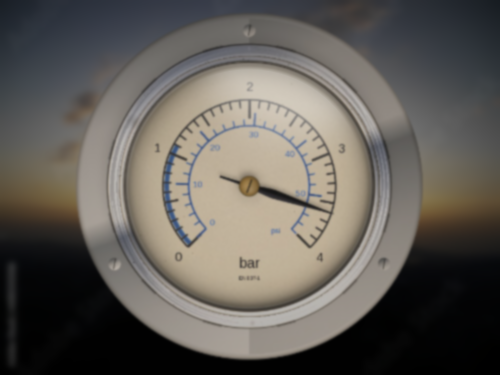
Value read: 3.6 bar
